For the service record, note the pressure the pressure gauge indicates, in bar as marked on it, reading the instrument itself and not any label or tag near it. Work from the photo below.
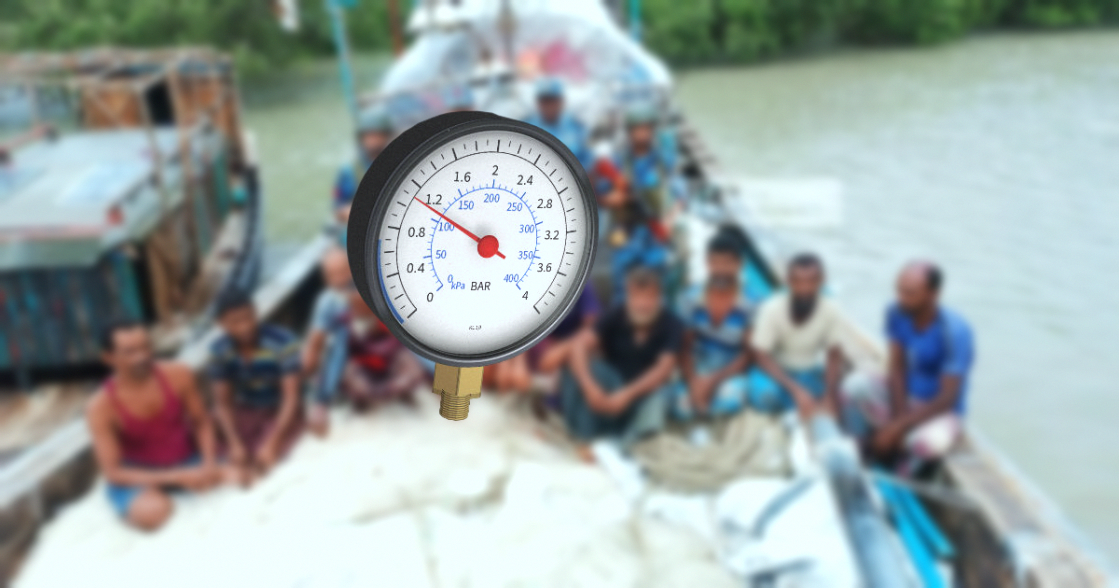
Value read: 1.1 bar
